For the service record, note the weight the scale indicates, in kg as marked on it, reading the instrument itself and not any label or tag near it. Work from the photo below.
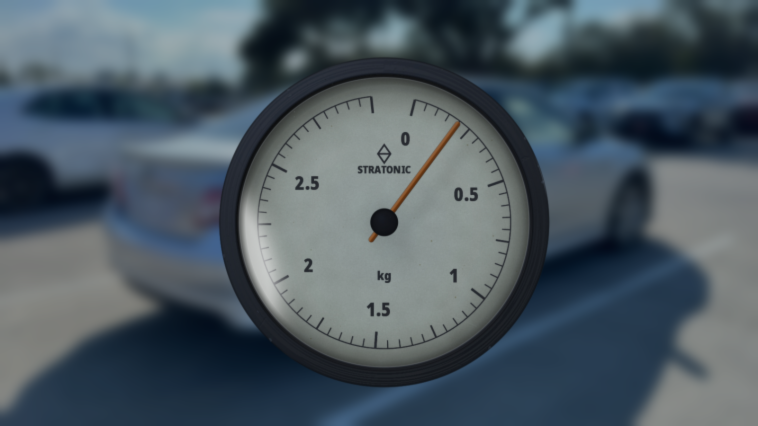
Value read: 0.2 kg
